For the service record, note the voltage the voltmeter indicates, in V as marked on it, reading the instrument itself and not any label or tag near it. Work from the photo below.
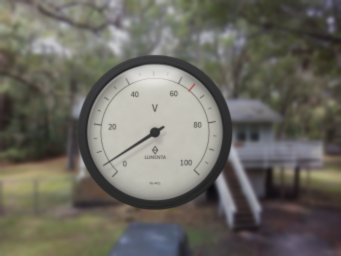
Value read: 5 V
